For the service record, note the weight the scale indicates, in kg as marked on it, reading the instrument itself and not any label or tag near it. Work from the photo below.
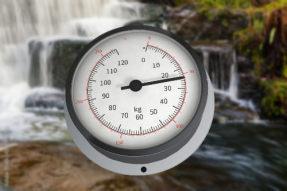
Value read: 25 kg
